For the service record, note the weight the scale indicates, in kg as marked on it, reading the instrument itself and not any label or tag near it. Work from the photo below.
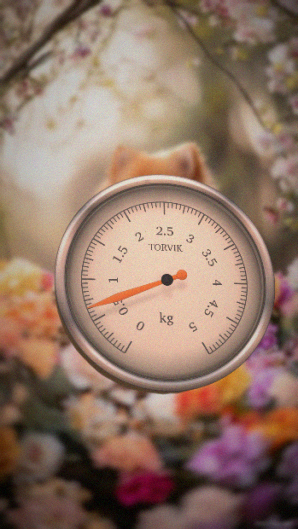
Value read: 0.65 kg
